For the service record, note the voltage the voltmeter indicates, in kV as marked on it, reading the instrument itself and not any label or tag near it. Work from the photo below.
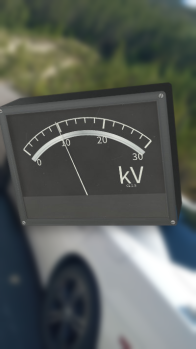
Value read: 10 kV
